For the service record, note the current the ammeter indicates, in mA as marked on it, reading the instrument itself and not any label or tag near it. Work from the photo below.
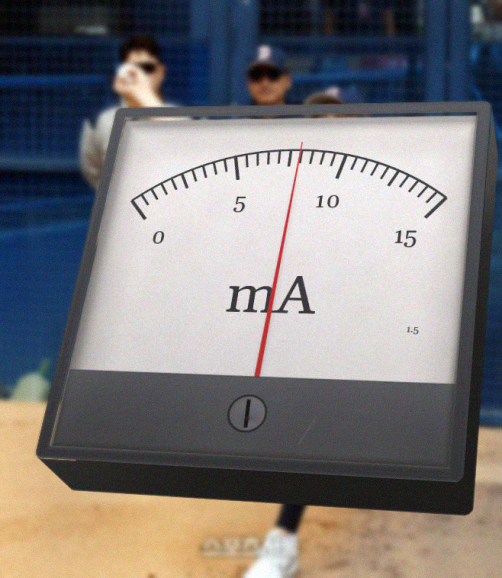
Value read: 8 mA
